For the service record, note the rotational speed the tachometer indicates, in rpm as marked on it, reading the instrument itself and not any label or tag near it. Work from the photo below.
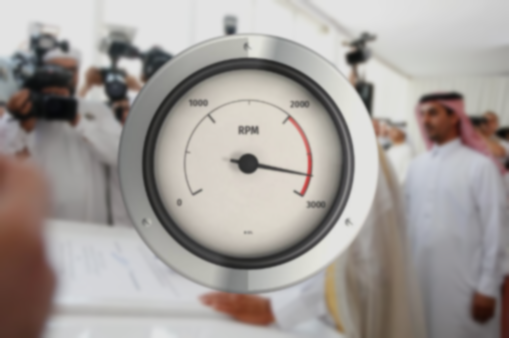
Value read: 2750 rpm
